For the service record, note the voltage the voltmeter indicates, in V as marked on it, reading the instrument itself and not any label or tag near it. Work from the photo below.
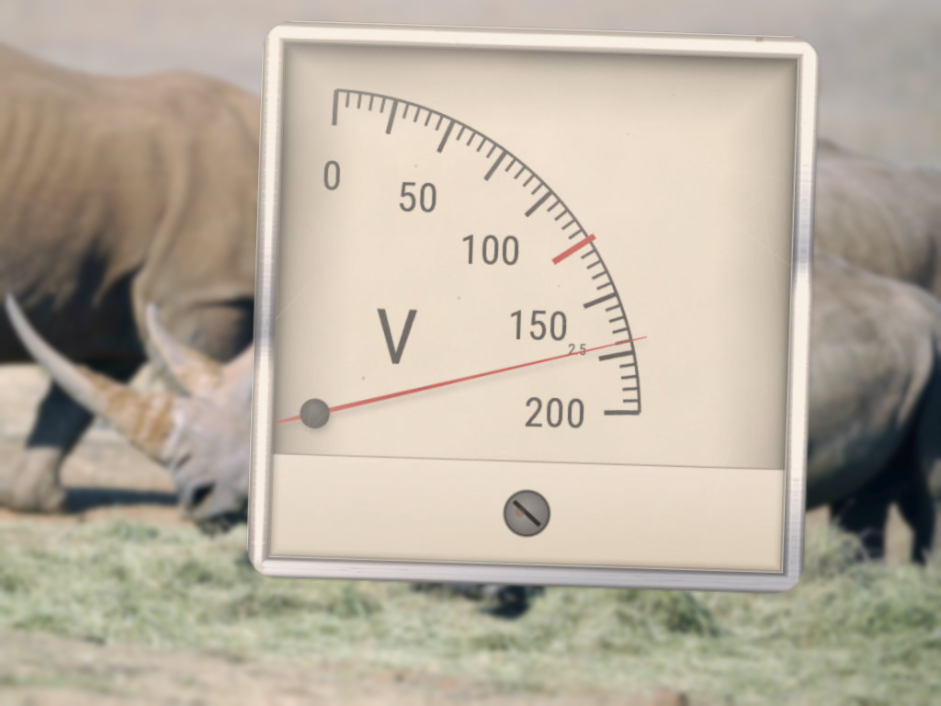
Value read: 170 V
